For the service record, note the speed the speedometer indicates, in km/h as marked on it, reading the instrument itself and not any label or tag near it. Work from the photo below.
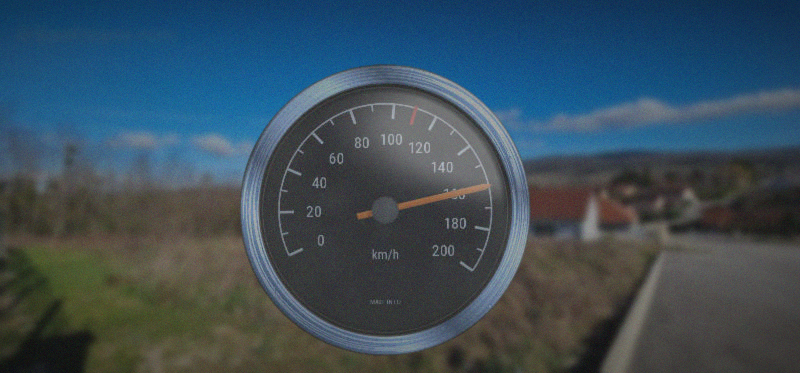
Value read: 160 km/h
